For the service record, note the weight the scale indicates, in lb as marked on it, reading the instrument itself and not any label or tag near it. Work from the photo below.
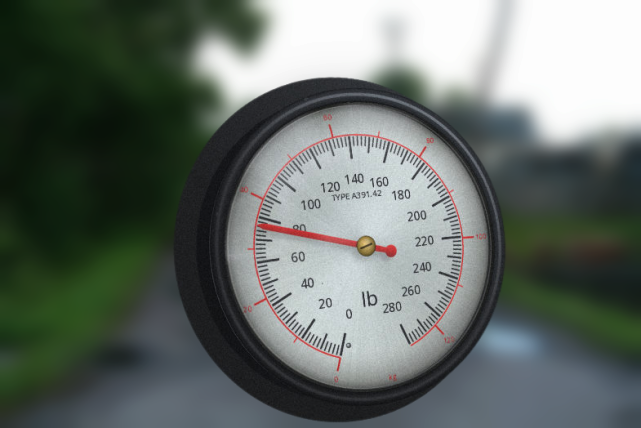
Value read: 76 lb
